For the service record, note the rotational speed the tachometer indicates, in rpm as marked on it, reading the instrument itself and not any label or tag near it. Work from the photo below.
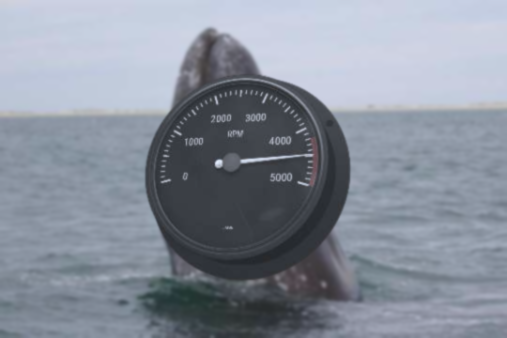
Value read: 4500 rpm
